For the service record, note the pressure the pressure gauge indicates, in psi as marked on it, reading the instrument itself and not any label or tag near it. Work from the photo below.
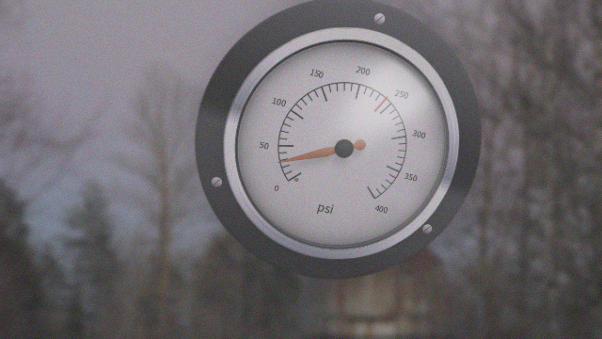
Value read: 30 psi
